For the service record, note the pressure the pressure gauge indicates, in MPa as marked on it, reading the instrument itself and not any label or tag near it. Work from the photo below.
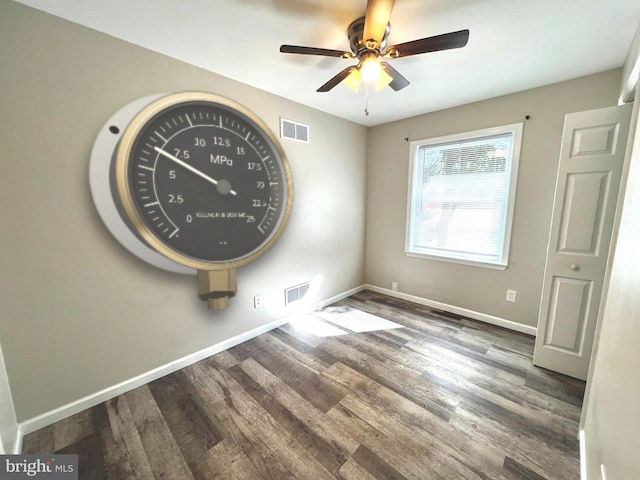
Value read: 6.5 MPa
